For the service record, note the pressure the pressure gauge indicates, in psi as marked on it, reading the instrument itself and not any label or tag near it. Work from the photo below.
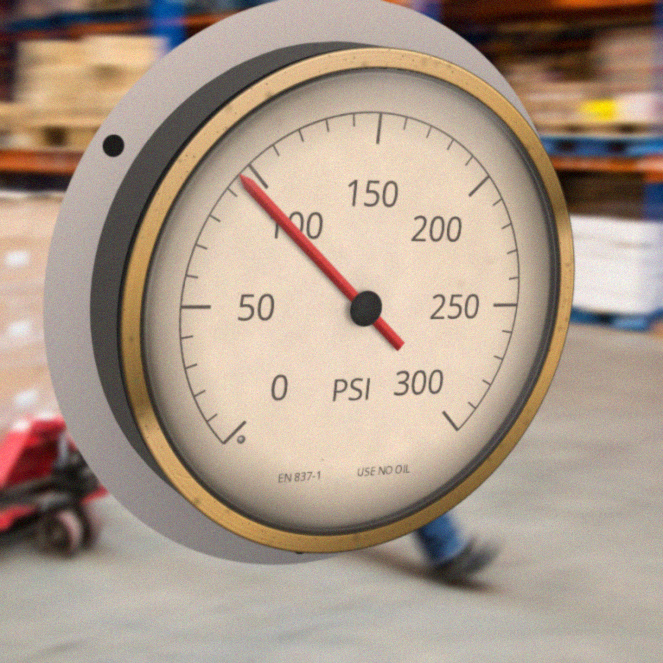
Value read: 95 psi
